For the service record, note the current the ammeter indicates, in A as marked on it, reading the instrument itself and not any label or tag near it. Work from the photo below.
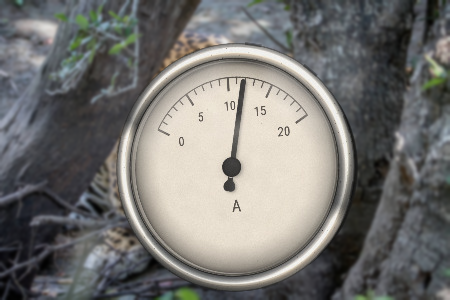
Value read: 12 A
